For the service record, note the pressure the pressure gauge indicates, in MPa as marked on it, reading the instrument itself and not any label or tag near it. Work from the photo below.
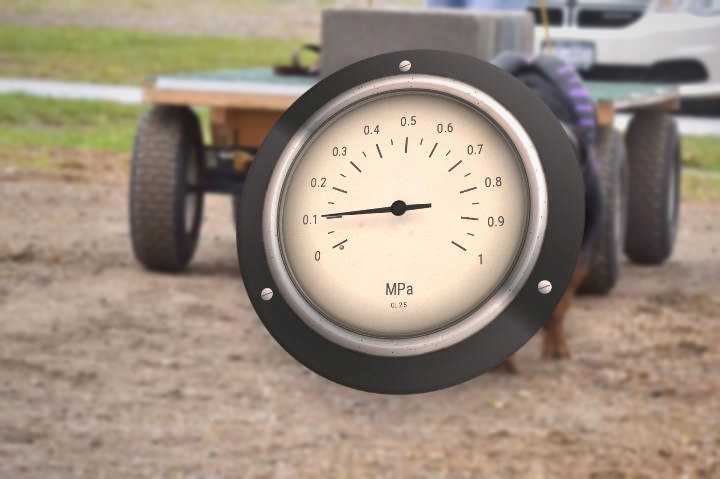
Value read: 0.1 MPa
